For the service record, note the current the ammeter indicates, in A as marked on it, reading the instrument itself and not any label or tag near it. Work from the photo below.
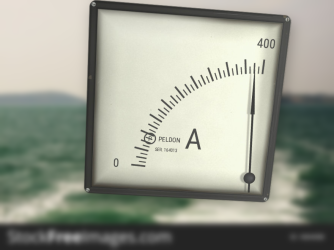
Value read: 380 A
